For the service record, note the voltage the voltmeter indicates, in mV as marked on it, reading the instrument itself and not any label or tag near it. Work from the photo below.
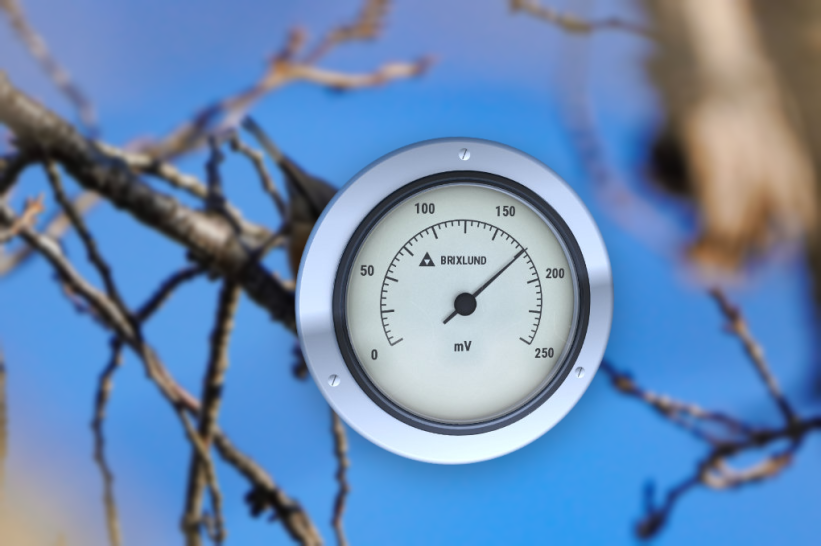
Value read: 175 mV
